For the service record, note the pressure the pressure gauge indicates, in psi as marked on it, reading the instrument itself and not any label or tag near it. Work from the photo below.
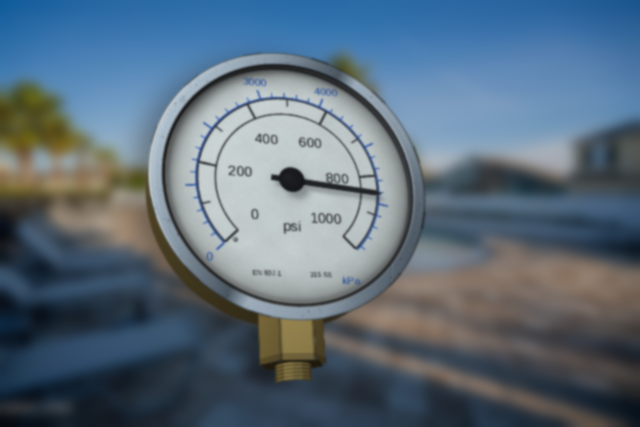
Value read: 850 psi
